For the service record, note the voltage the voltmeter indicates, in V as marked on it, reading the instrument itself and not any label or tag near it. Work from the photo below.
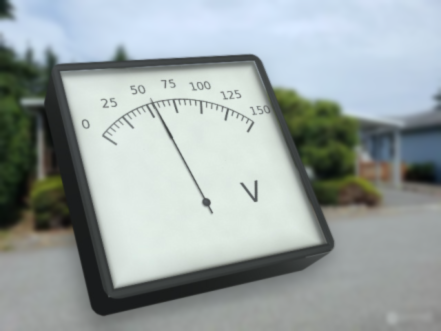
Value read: 55 V
